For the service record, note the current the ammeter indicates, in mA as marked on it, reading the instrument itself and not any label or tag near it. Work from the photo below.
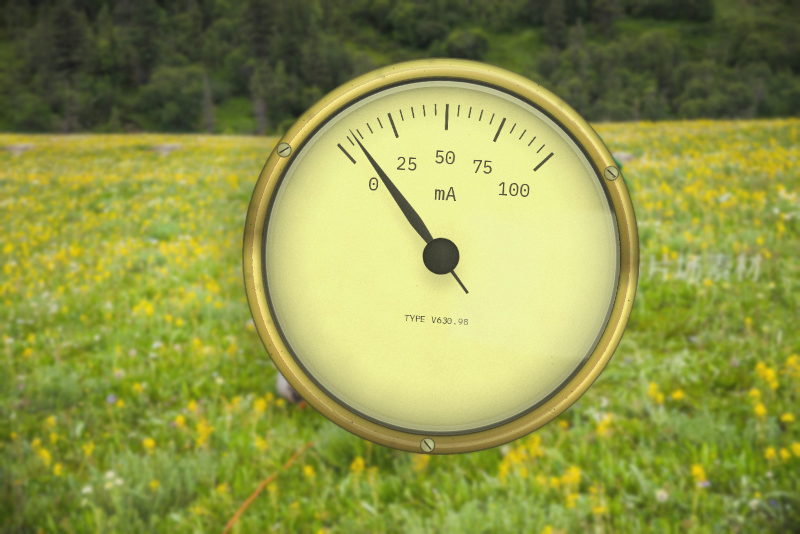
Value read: 7.5 mA
